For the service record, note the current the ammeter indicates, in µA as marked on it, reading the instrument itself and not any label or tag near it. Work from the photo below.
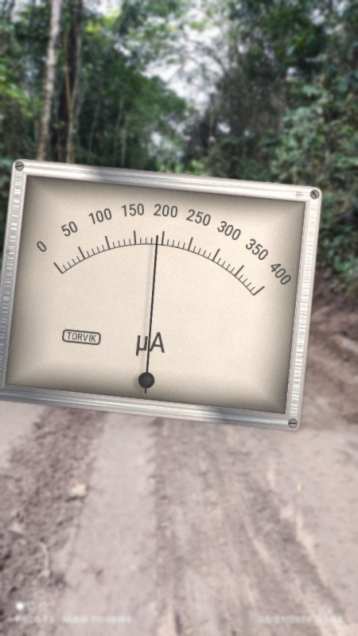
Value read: 190 µA
